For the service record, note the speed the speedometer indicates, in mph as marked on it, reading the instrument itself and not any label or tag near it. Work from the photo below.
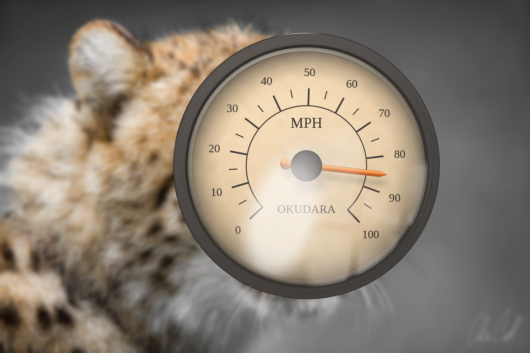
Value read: 85 mph
